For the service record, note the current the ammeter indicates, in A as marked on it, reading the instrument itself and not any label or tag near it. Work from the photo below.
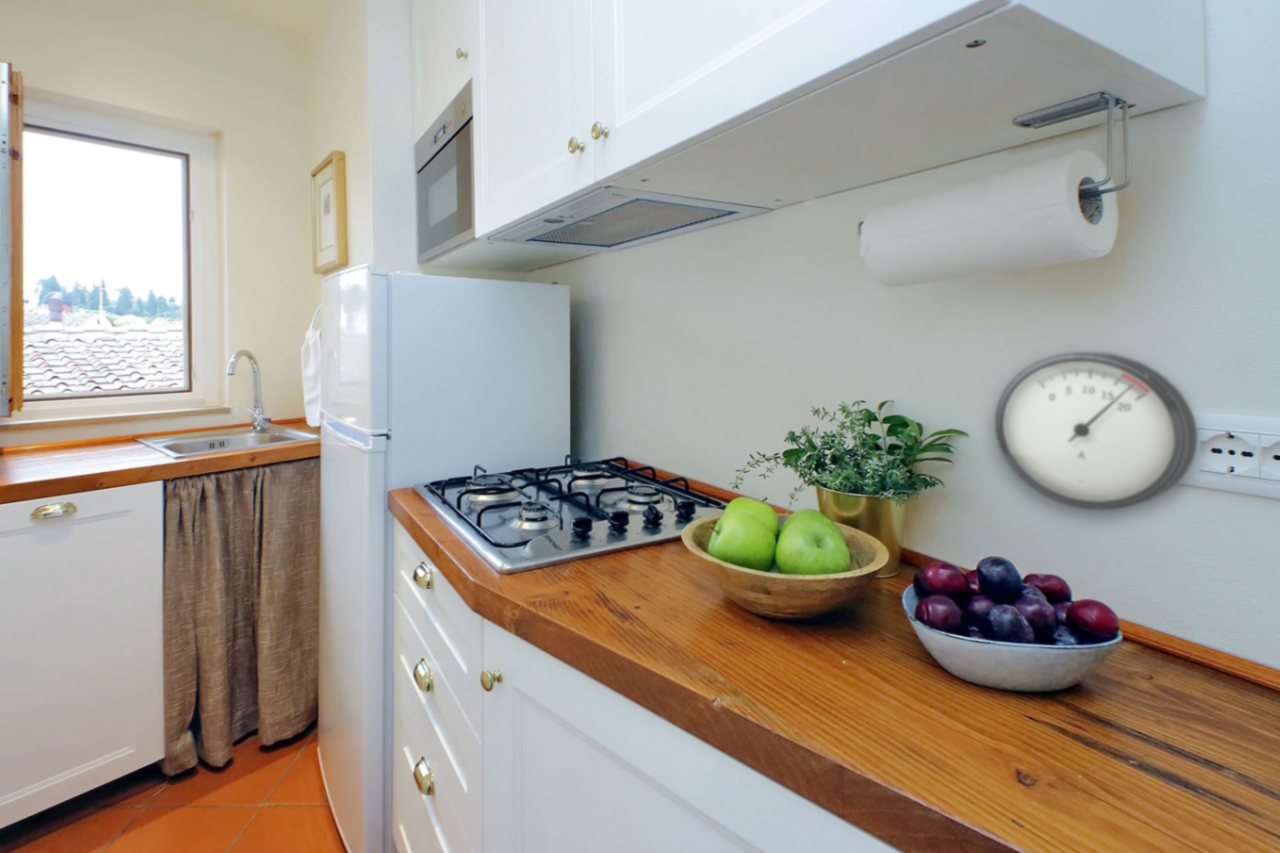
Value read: 17.5 A
